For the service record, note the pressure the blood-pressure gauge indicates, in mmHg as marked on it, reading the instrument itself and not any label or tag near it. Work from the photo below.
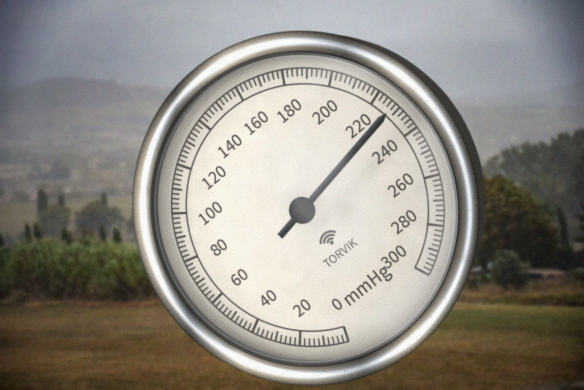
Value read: 228 mmHg
